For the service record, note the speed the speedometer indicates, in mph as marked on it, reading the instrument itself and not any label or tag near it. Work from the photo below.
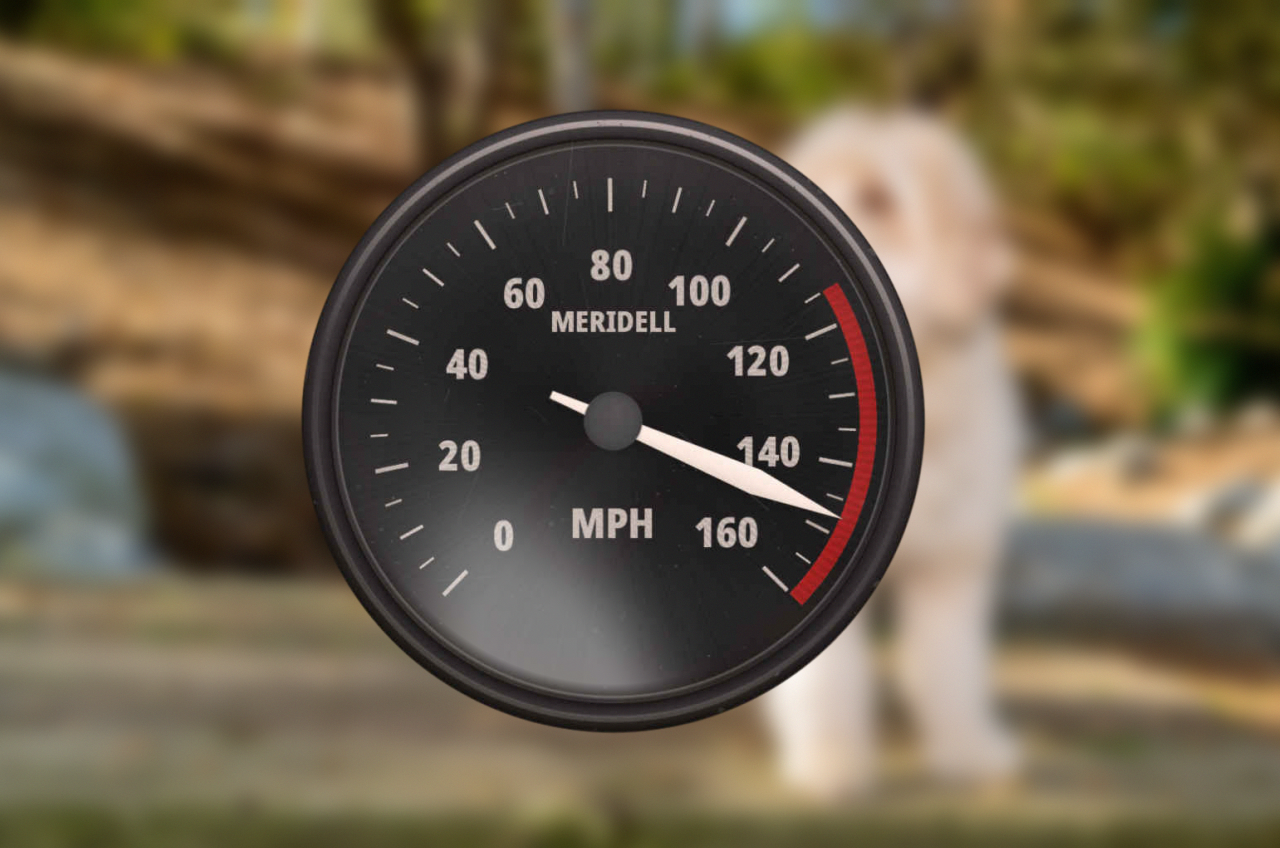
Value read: 147.5 mph
